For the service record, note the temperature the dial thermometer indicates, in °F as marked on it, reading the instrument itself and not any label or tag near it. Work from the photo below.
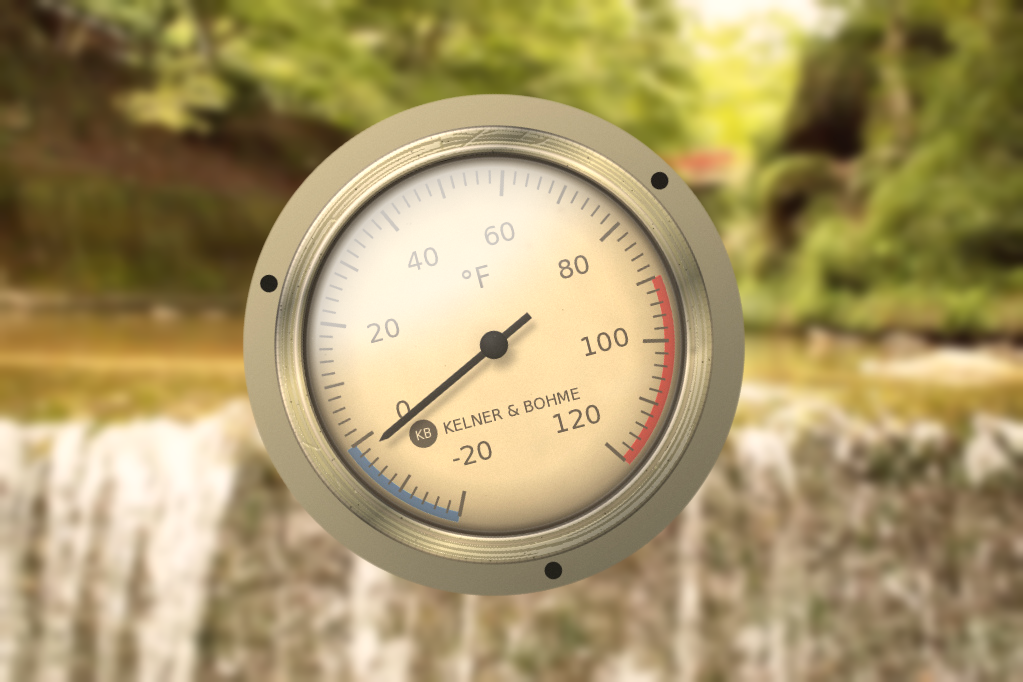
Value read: -2 °F
